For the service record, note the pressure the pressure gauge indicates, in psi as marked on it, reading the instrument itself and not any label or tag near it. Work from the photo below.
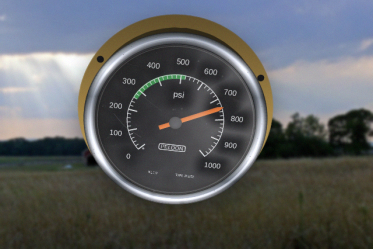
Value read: 740 psi
